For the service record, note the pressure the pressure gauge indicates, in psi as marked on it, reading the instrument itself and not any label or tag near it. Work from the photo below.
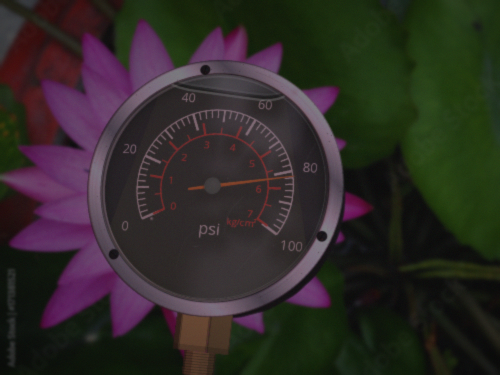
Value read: 82 psi
